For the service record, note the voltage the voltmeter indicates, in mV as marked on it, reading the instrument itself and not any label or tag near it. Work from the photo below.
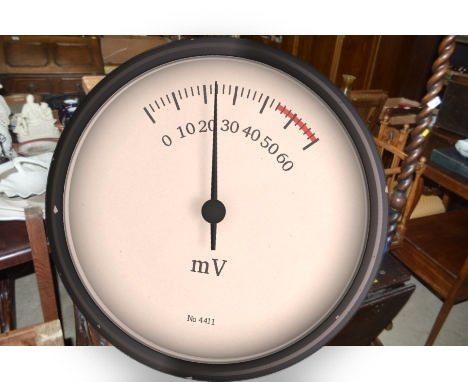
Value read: 24 mV
